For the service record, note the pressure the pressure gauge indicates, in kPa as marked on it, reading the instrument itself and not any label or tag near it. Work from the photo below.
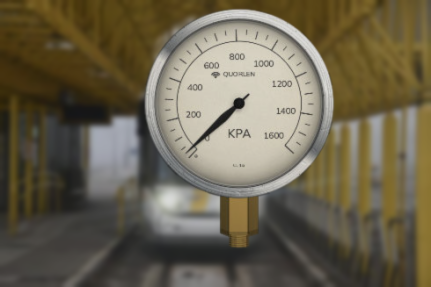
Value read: 25 kPa
